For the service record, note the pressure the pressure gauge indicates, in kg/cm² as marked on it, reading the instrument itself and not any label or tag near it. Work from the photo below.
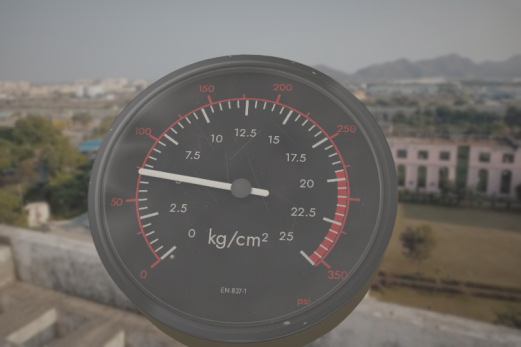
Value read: 5 kg/cm²
